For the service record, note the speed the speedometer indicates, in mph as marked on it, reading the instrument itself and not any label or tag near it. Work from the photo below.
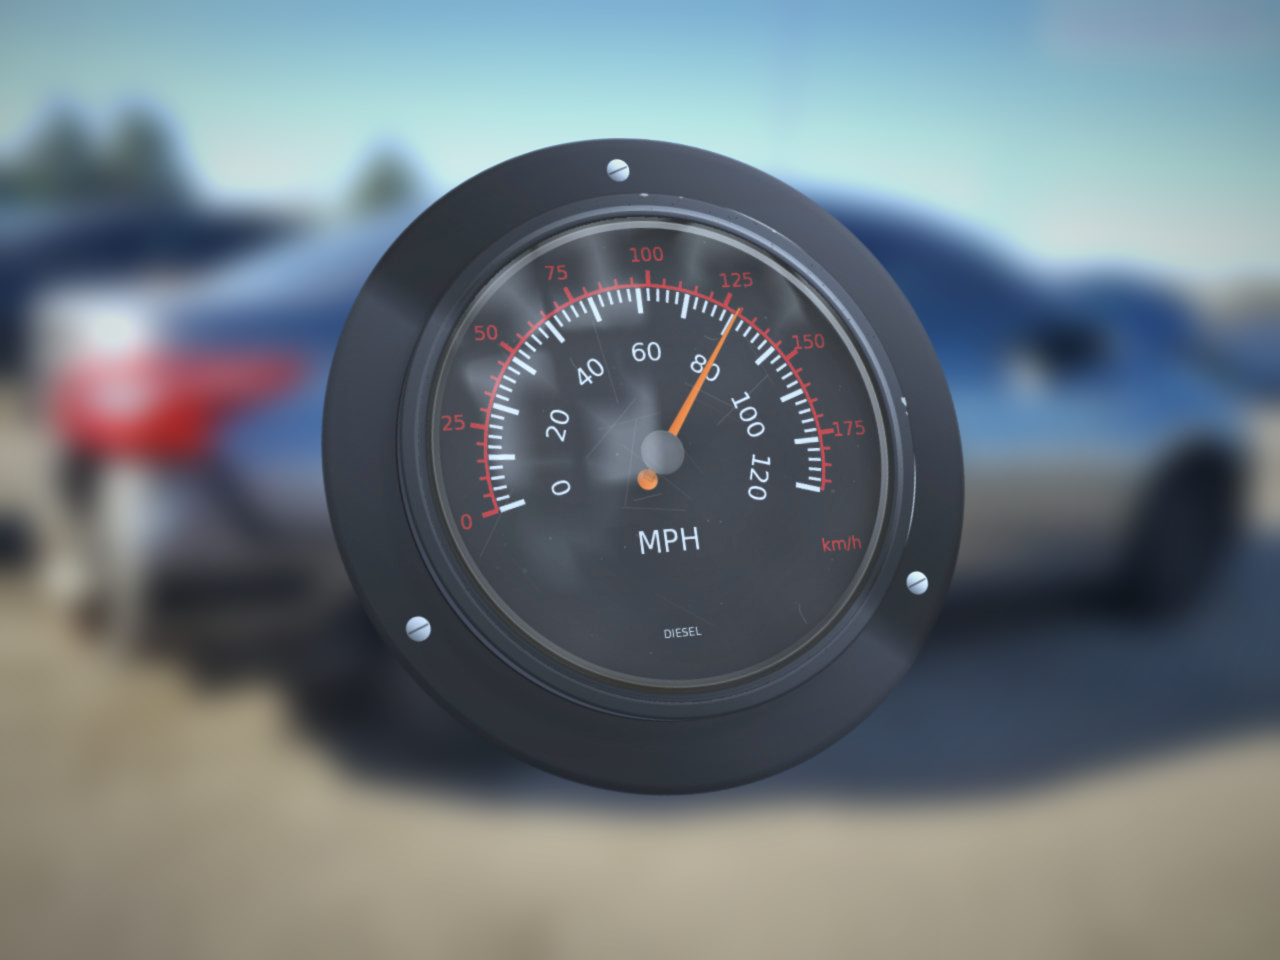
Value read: 80 mph
